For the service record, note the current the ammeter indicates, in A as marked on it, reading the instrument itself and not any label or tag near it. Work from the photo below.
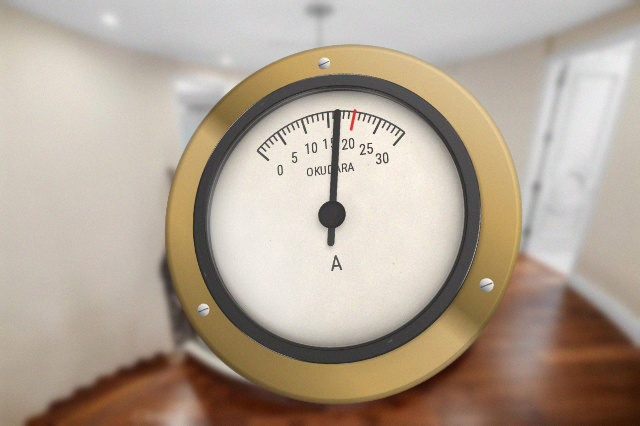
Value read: 17 A
